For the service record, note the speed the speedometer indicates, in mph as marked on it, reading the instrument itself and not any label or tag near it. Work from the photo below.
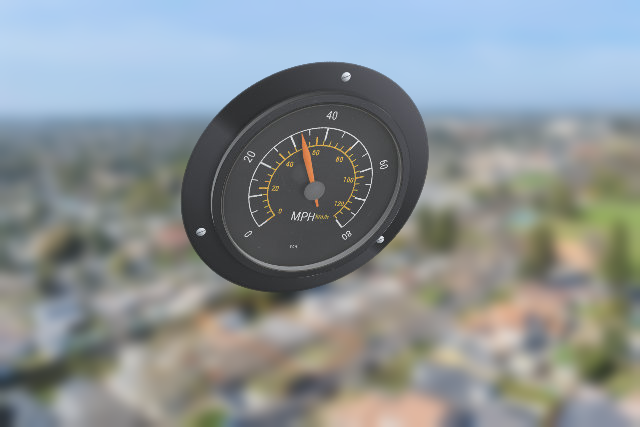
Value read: 32.5 mph
